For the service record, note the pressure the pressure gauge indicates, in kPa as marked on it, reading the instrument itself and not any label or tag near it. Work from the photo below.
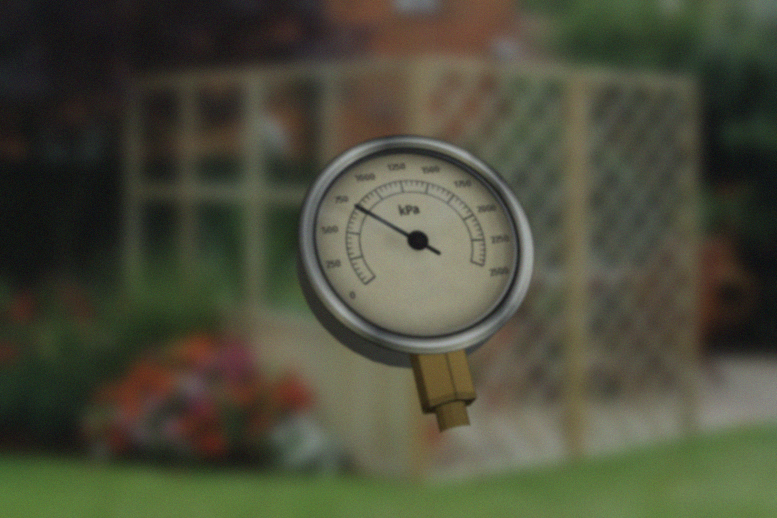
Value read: 750 kPa
